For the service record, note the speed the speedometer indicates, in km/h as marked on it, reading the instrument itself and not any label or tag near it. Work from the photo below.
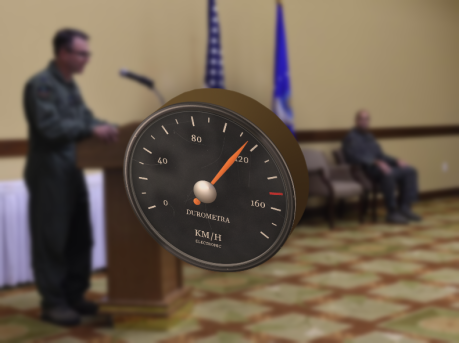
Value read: 115 km/h
